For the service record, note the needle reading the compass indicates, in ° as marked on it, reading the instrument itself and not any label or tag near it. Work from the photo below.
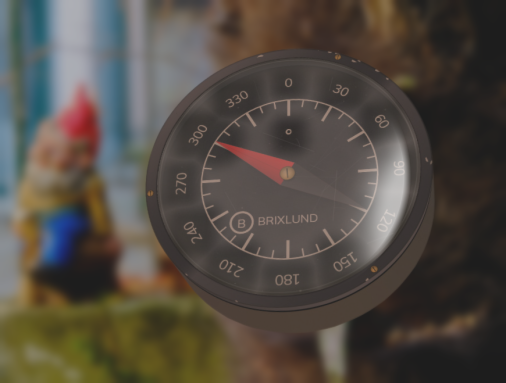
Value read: 300 °
